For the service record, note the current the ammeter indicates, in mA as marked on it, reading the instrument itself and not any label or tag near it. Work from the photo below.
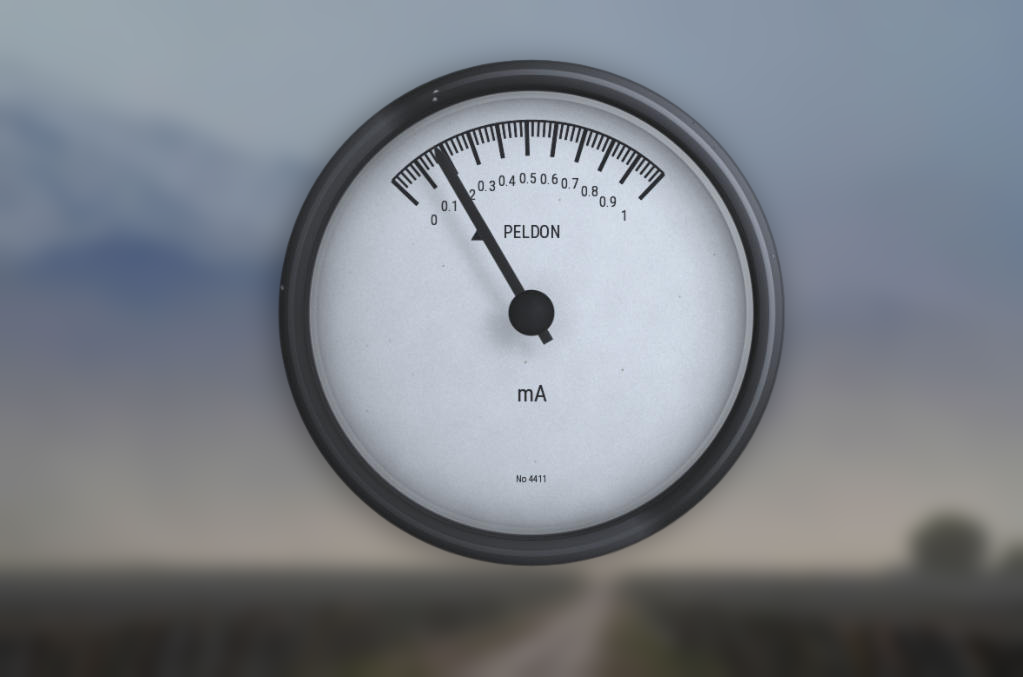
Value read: 0.18 mA
